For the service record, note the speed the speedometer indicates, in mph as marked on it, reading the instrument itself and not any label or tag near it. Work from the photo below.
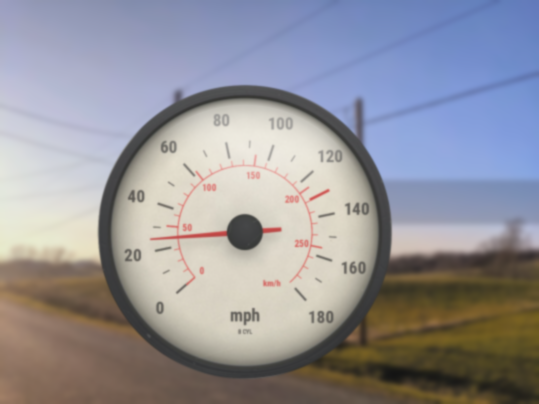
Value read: 25 mph
